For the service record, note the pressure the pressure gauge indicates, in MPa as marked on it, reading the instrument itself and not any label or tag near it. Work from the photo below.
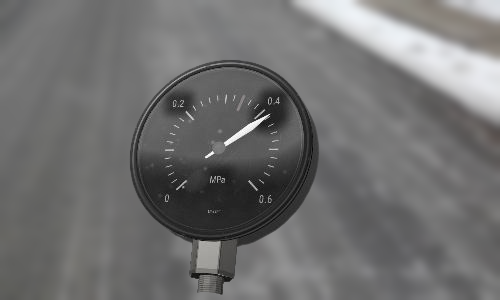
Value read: 0.42 MPa
